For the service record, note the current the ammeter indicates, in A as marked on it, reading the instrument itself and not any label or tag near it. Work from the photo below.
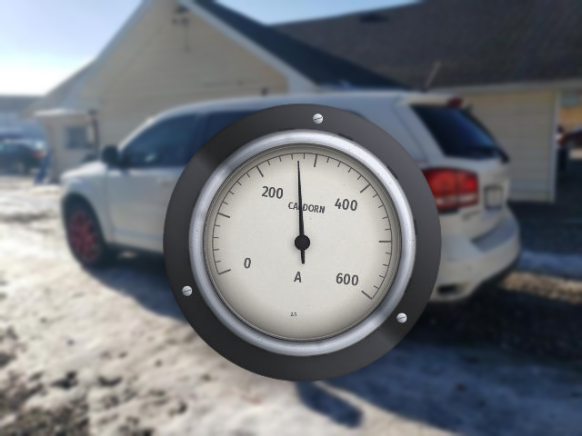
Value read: 270 A
